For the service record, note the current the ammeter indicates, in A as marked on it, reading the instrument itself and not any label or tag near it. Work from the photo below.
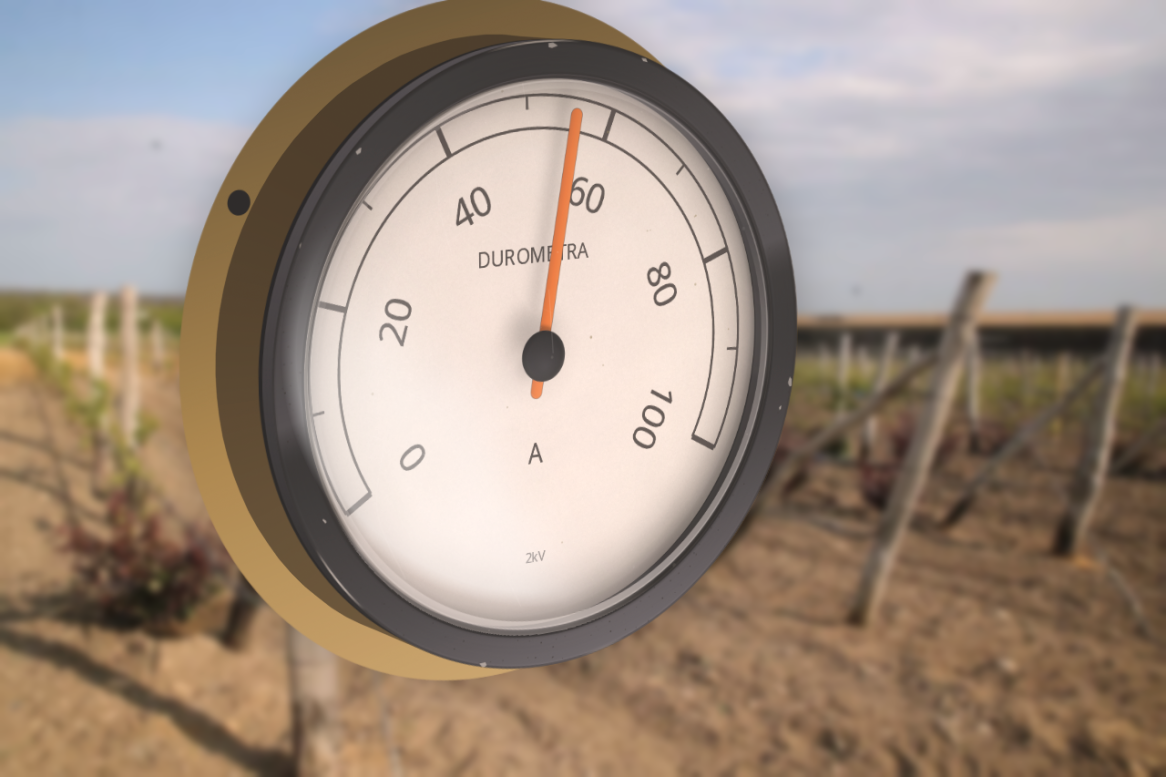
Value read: 55 A
